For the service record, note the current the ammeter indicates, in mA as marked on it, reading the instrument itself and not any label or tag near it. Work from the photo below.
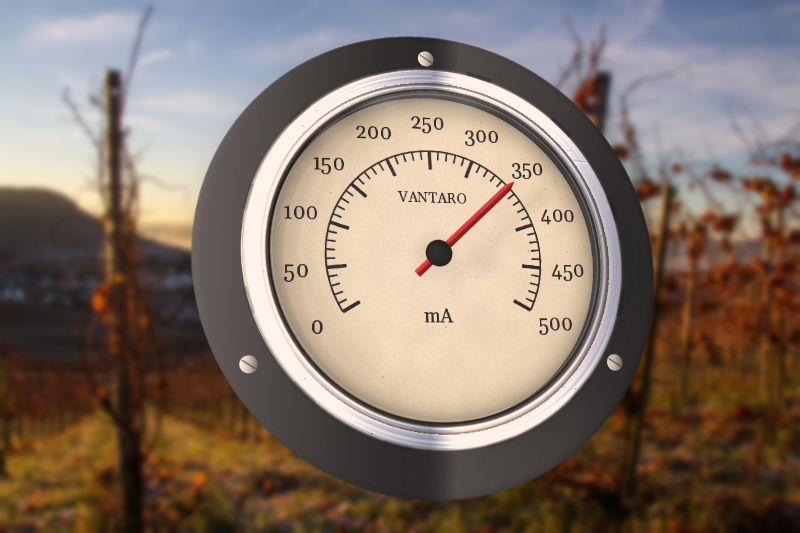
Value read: 350 mA
